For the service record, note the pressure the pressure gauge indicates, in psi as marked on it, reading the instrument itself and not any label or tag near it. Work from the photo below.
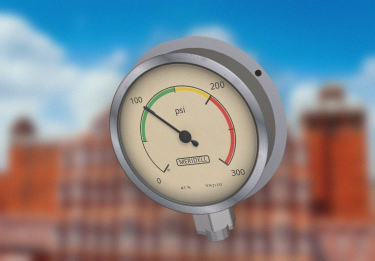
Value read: 100 psi
